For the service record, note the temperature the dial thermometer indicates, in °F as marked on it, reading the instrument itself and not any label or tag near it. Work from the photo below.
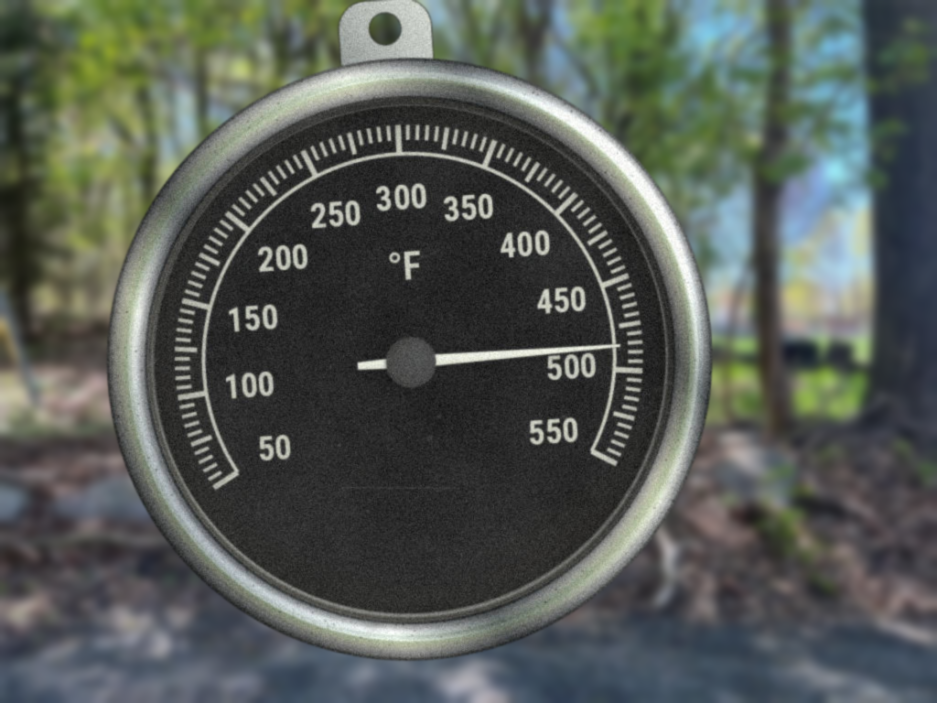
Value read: 485 °F
